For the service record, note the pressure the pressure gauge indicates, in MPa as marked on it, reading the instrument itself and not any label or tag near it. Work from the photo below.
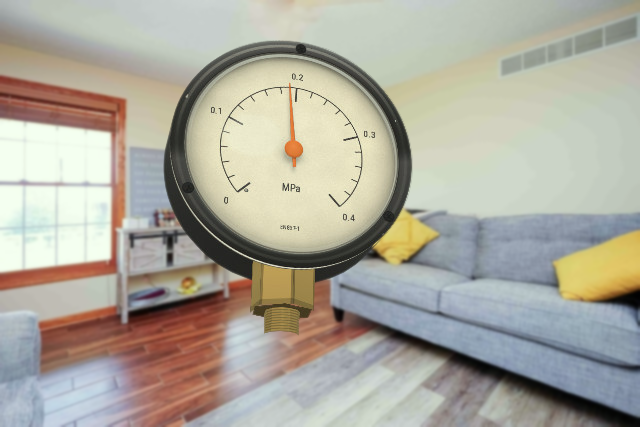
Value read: 0.19 MPa
